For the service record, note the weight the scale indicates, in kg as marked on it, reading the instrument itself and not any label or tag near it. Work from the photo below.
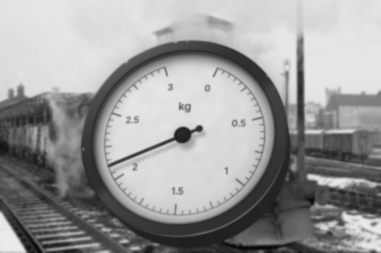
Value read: 2.1 kg
